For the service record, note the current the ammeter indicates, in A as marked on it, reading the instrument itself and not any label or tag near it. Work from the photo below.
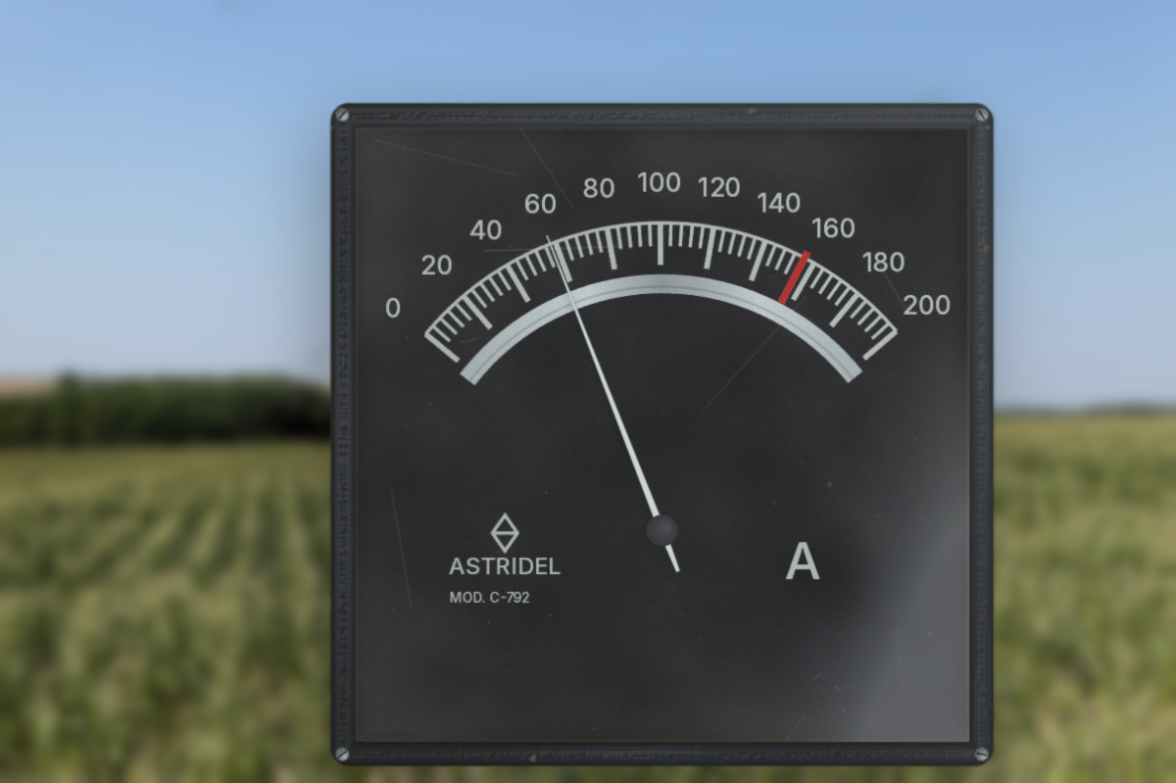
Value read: 58 A
